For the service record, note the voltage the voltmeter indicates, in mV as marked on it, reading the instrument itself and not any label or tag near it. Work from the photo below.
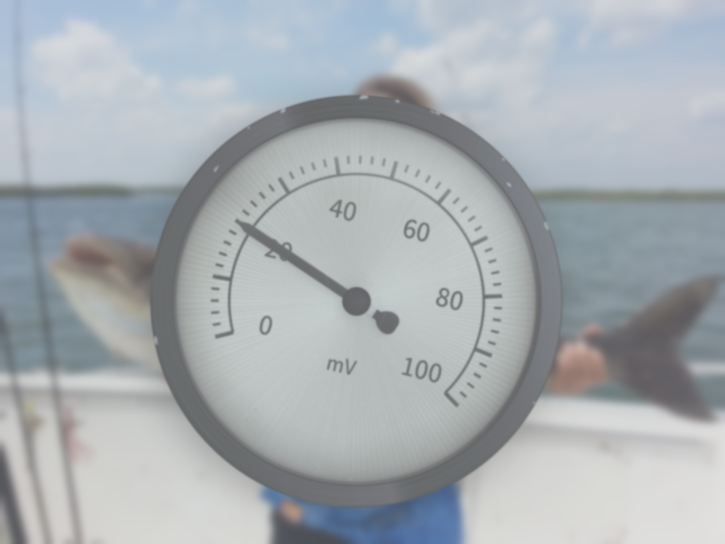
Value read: 20 mV
